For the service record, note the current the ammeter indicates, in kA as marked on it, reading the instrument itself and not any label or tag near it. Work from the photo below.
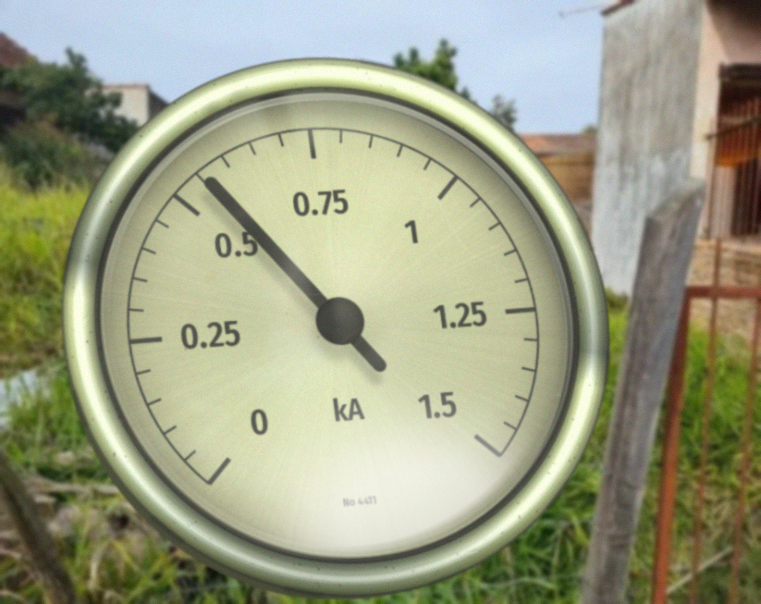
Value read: 0.55 kA
